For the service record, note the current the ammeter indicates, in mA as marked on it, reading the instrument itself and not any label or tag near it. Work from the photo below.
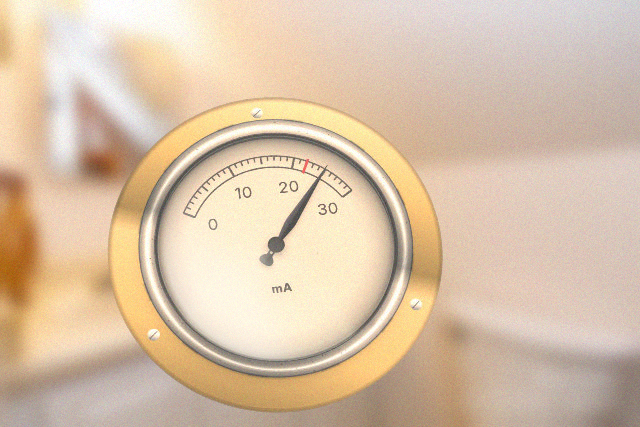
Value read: 25 mA
